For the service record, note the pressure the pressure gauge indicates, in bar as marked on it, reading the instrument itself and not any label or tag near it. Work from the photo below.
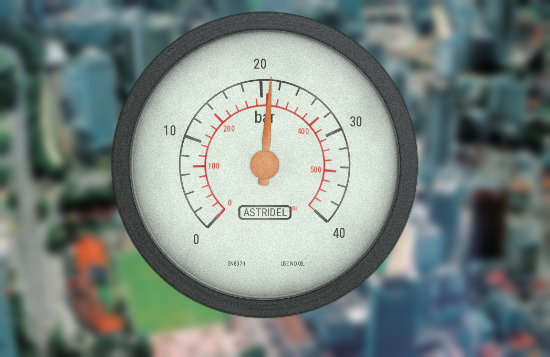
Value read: 21 bar
